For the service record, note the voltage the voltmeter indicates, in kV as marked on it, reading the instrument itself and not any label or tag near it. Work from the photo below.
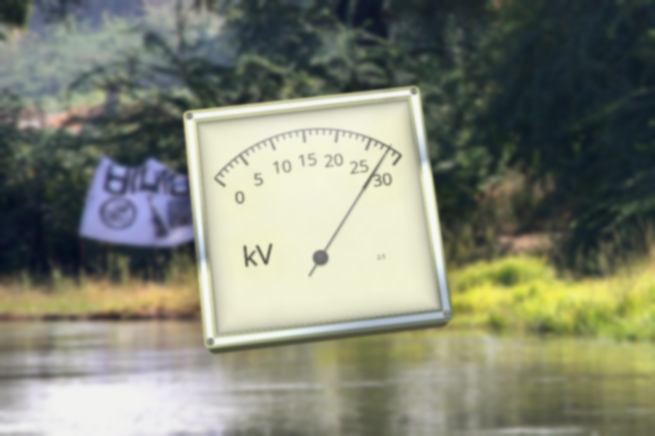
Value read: 28 kV
